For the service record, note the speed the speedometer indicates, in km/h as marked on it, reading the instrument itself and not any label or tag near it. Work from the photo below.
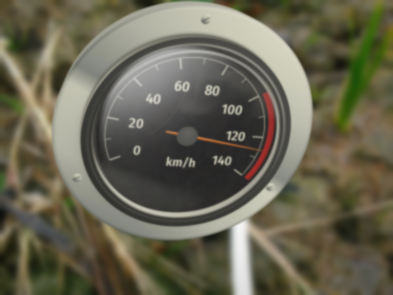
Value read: 125 km/h
